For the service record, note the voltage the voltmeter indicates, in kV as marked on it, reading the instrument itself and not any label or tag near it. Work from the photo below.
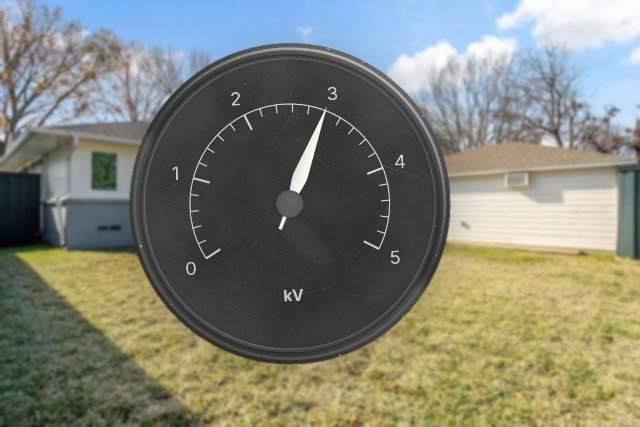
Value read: 3 kV
